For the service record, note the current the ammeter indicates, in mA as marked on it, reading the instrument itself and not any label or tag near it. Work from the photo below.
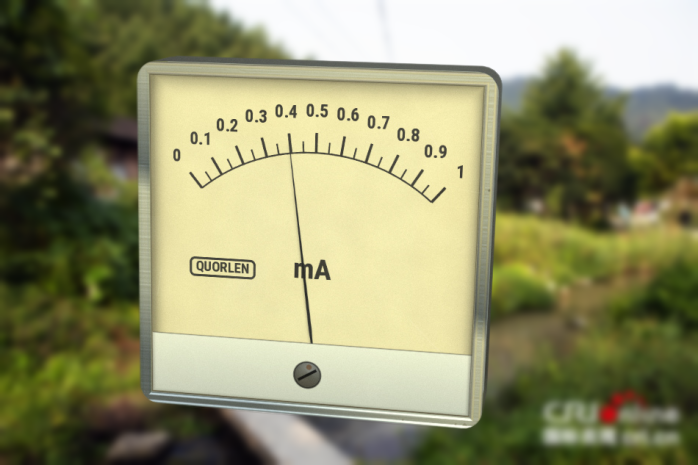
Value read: 0.4 mA
